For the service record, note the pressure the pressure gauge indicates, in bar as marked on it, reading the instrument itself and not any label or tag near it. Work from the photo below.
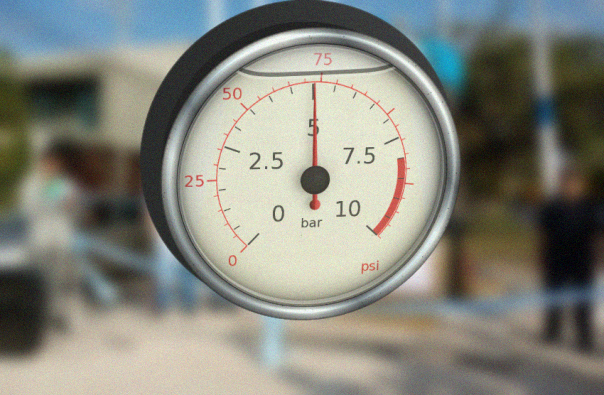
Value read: 5 bar
